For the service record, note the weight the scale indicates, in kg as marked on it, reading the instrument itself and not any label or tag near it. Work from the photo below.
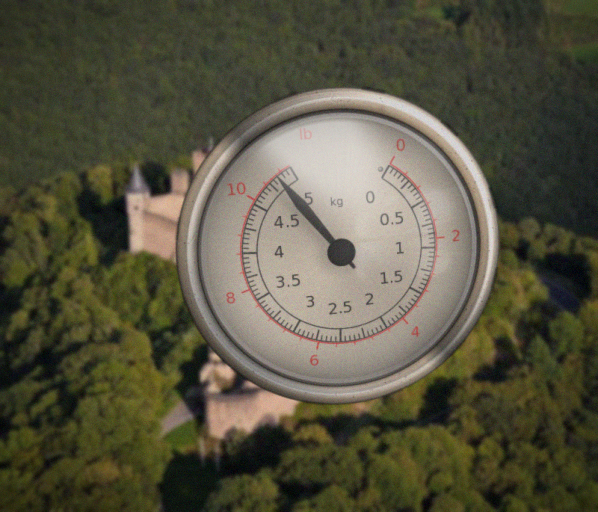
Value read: 4.85 kg
